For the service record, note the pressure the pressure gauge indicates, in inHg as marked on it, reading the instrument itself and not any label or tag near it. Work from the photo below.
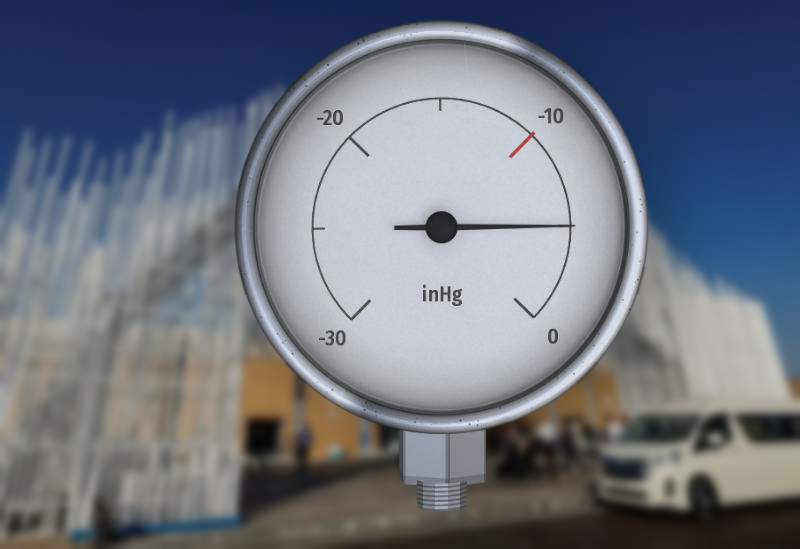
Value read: -5 inHg
